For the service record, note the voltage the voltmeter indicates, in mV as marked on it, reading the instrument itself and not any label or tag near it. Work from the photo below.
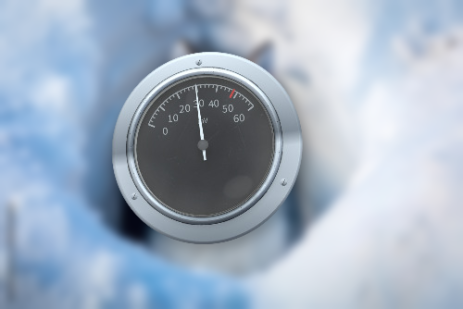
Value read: 30 mV
